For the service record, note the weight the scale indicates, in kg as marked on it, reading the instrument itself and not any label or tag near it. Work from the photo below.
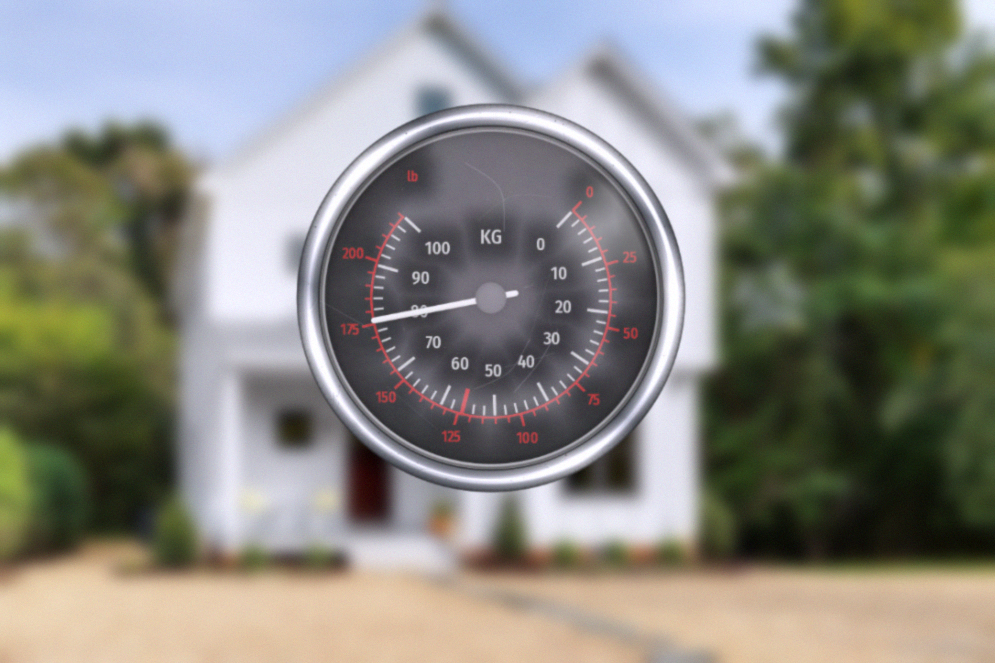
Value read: 80 kg
